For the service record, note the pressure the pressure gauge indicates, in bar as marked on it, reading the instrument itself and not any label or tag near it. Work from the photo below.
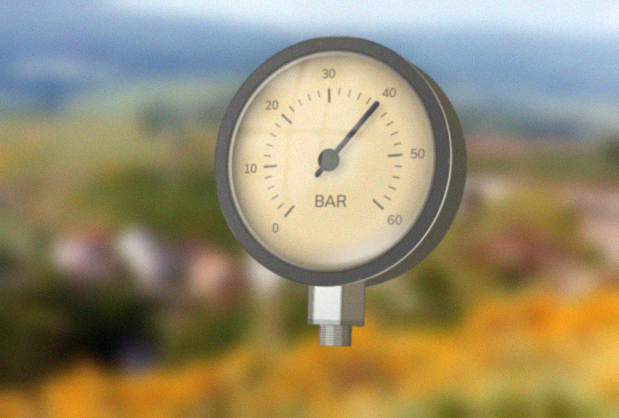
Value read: 40 bar
